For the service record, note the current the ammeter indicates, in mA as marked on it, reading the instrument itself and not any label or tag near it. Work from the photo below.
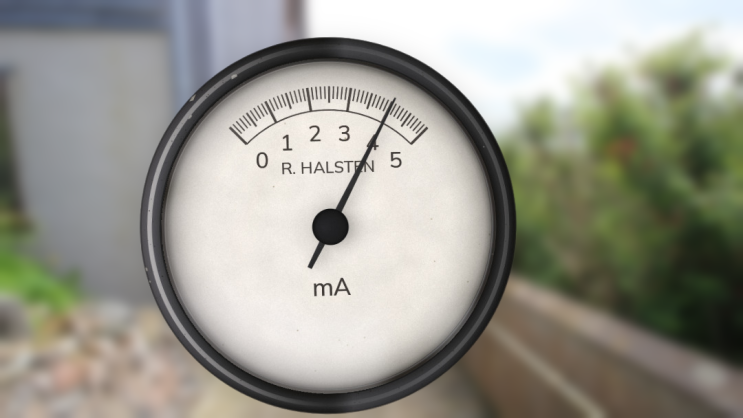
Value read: 4 mA
